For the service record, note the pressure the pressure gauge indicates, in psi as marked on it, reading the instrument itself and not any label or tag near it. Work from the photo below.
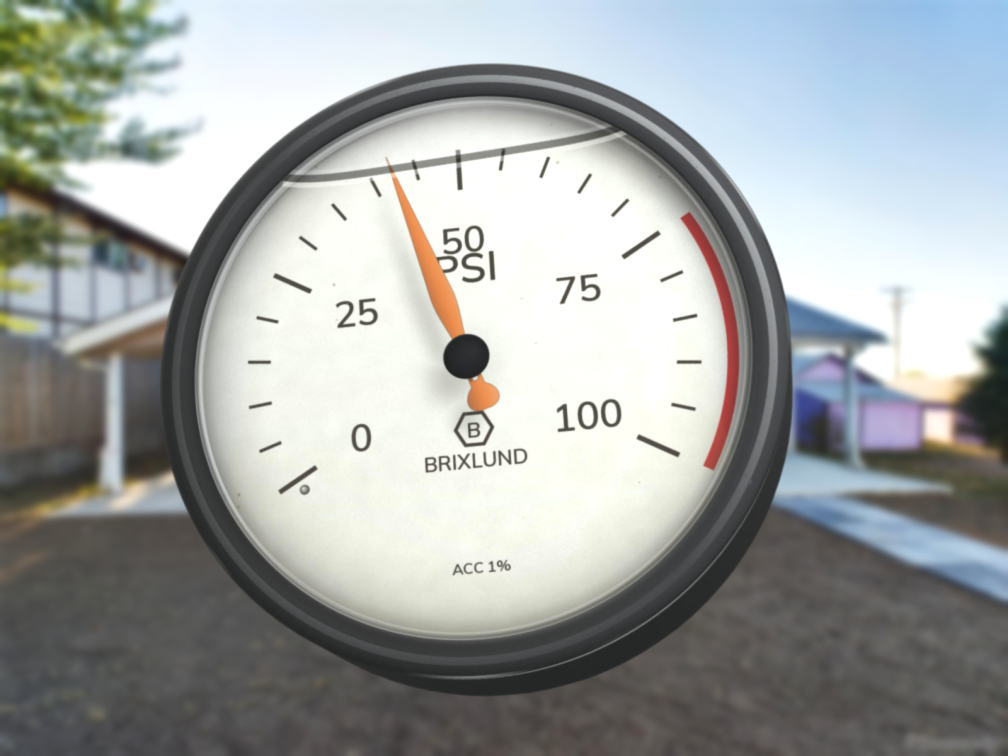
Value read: 42.5 psi
